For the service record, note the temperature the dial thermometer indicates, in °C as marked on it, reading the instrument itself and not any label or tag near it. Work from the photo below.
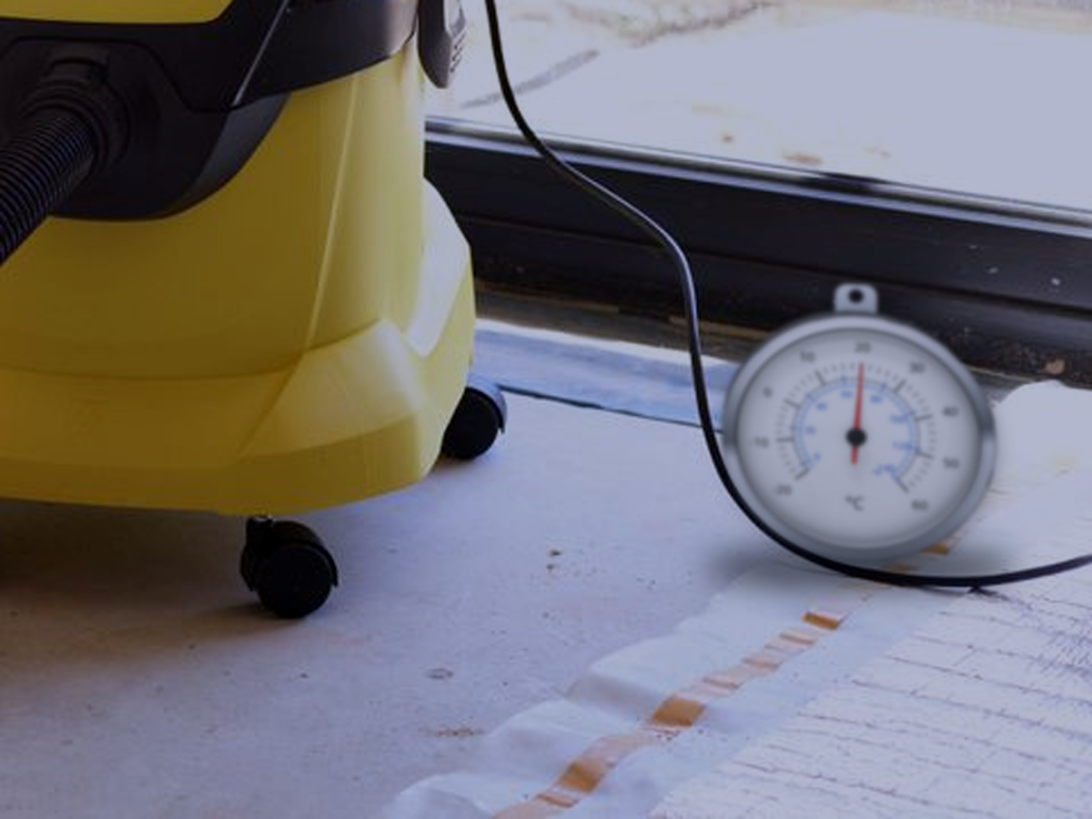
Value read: 20 °C
